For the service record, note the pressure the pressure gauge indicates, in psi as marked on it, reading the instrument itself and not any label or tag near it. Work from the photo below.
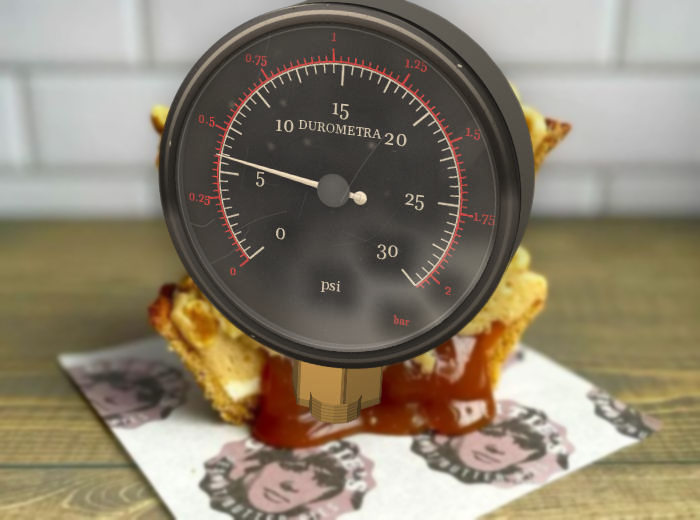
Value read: 6 psi
